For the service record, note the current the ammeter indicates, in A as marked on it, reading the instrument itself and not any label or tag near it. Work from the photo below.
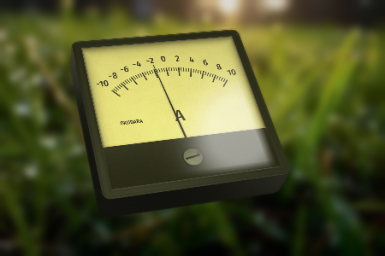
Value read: -2 A
